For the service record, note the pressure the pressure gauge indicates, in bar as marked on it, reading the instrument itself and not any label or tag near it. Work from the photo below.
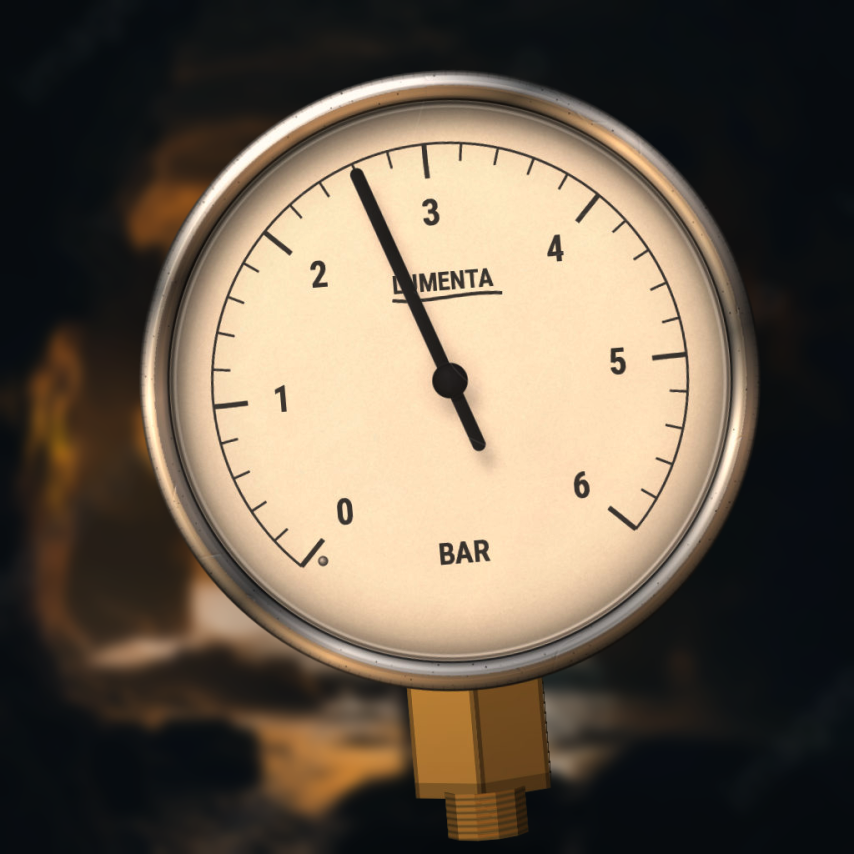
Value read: 2.6 bar
